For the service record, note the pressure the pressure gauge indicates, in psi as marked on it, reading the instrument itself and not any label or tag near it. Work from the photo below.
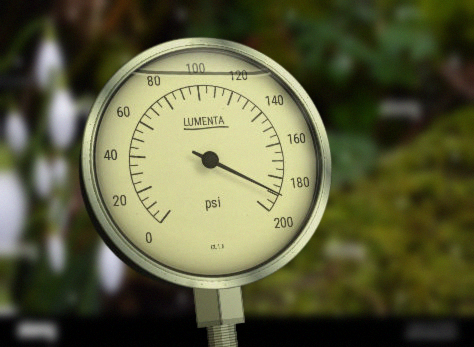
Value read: 190 psi
